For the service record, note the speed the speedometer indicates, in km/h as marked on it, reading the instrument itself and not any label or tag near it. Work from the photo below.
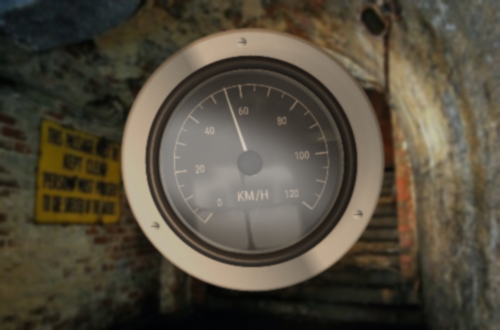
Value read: 55 km/h
